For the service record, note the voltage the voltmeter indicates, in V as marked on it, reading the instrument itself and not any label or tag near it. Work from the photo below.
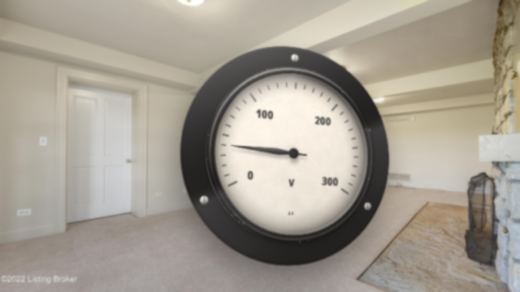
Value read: 40 V
